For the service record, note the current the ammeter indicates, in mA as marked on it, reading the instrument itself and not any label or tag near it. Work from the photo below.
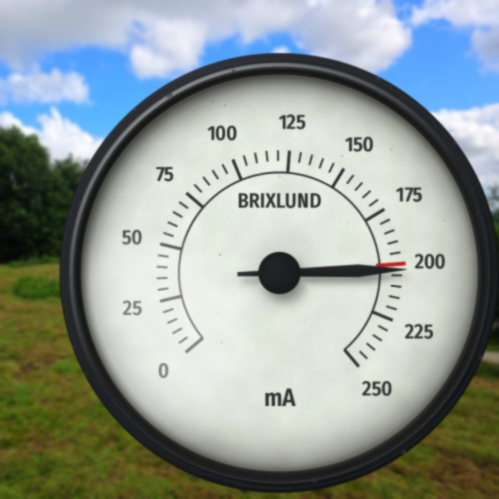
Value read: 202.5 mA
